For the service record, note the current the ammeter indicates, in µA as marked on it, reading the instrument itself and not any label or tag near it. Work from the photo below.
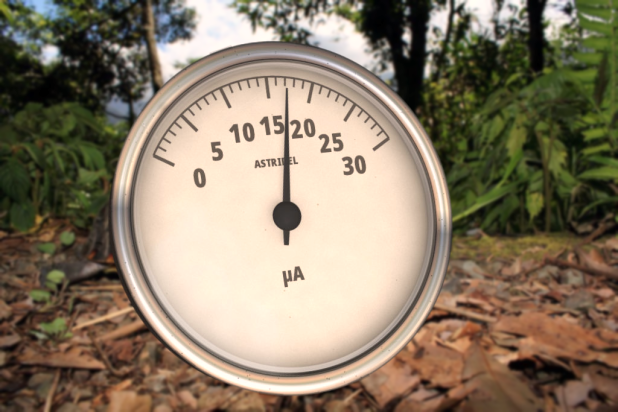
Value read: 17 µA
